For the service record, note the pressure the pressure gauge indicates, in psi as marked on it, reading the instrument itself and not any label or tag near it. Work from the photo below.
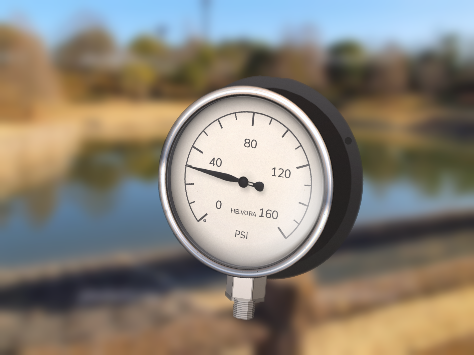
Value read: 30 psi
